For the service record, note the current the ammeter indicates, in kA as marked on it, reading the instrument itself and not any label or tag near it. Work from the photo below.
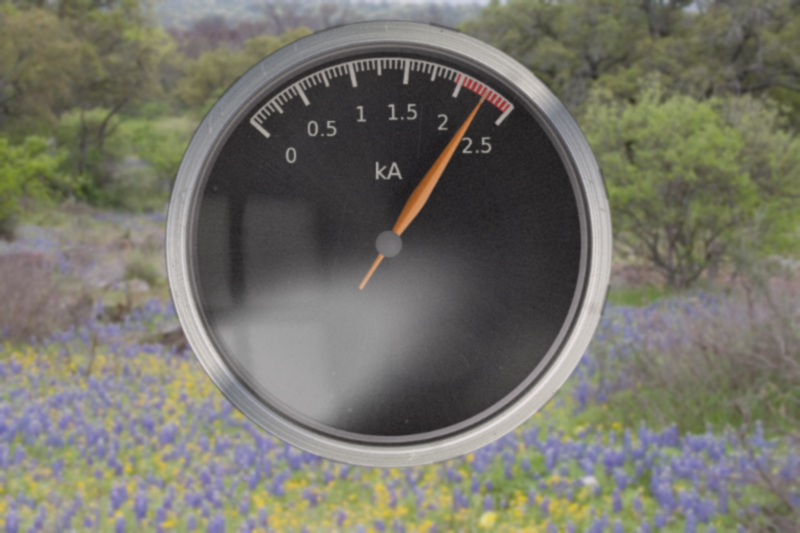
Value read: 2.25 kA
